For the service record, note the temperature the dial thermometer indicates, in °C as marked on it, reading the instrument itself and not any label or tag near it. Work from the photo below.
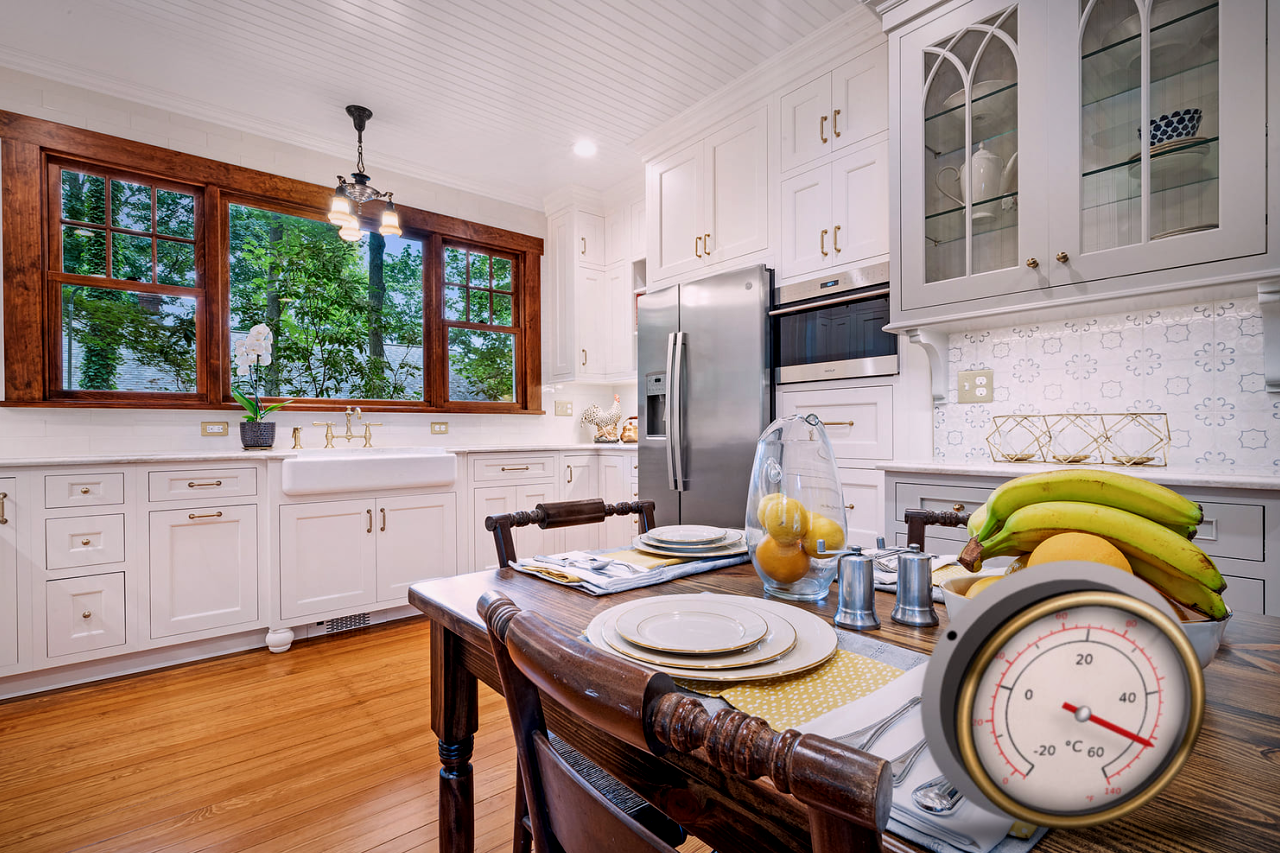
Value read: 50 °C
